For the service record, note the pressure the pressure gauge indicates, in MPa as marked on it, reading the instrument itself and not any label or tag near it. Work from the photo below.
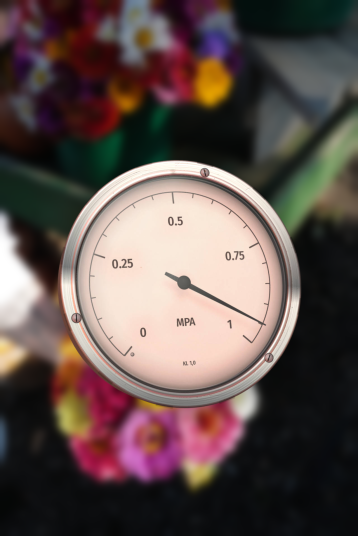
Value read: 0.95 MPa
